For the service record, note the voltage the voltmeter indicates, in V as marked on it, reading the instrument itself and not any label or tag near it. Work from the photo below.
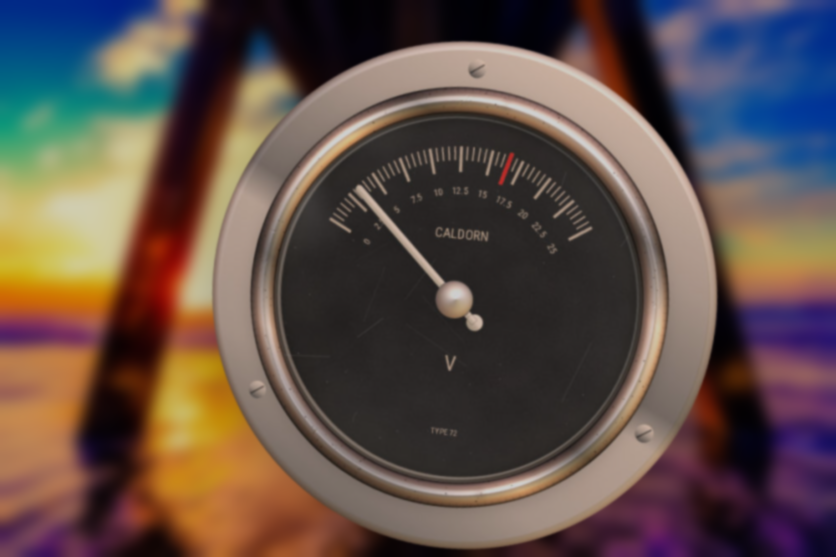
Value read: 3.5 V
